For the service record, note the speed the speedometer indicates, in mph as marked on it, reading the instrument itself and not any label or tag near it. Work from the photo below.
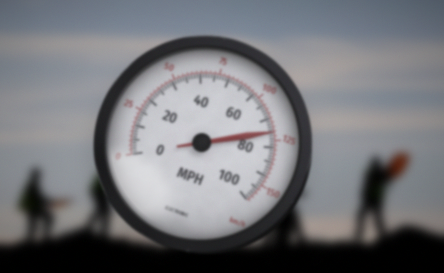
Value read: 75 mph
